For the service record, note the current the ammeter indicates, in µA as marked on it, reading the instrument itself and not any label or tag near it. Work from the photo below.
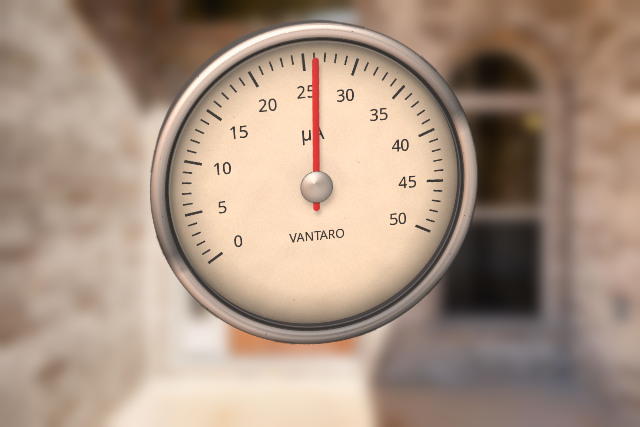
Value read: 26 µA
